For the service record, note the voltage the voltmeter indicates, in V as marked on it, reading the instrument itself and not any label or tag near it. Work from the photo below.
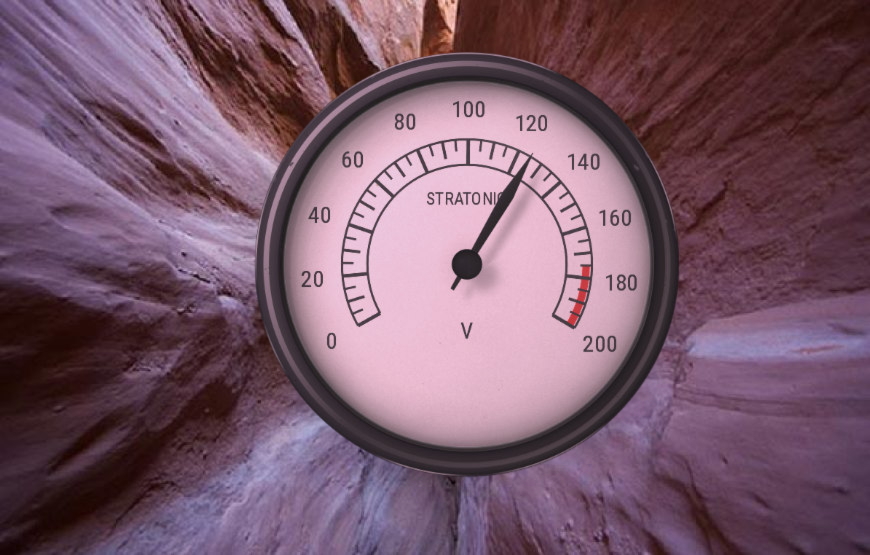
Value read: 125 V
